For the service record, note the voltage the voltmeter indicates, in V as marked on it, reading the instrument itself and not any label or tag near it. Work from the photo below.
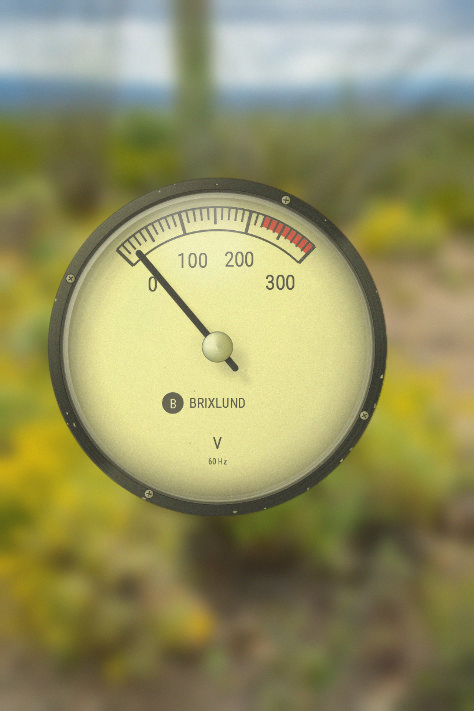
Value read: 20 V
